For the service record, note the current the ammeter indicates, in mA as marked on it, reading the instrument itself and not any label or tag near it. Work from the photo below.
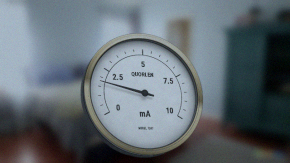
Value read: 1.75 mA
